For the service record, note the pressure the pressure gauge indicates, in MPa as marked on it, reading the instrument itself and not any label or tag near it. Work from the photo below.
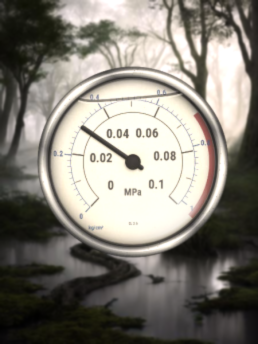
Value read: 0.03 MPa
